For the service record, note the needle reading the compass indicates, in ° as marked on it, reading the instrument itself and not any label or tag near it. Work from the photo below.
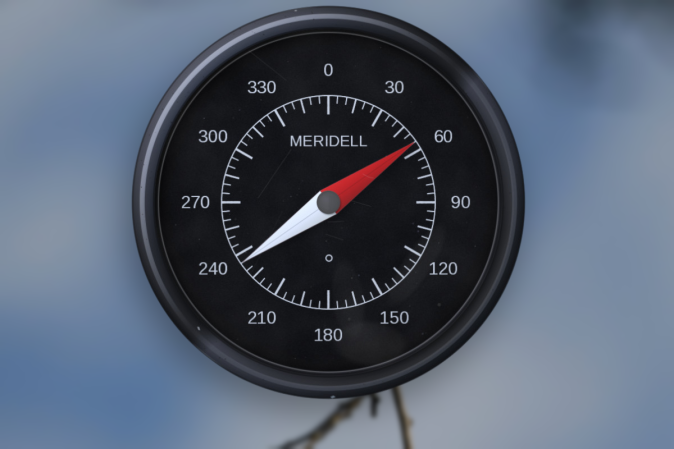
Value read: 55 °
